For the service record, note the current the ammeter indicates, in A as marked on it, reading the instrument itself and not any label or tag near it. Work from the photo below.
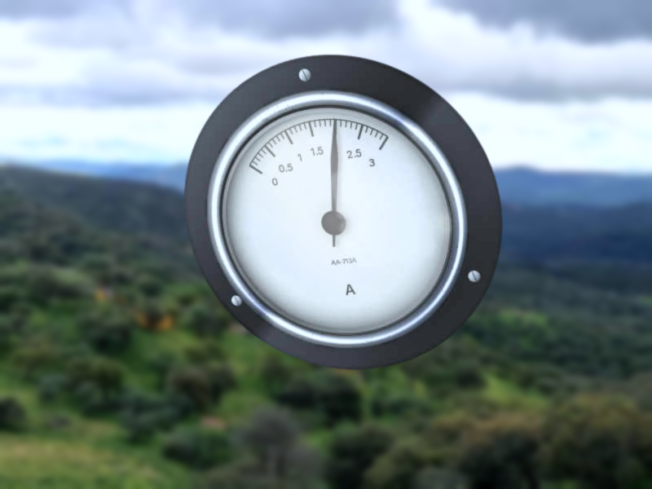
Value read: 2 A
